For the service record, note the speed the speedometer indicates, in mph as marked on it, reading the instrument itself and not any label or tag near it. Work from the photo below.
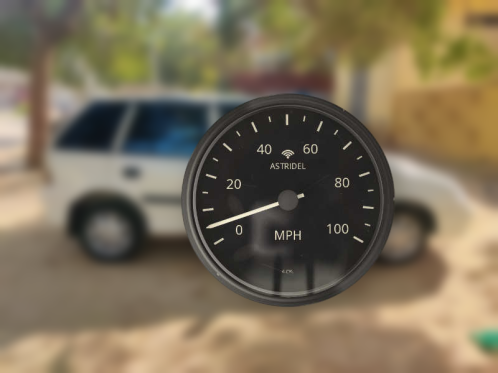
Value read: 5 mph
